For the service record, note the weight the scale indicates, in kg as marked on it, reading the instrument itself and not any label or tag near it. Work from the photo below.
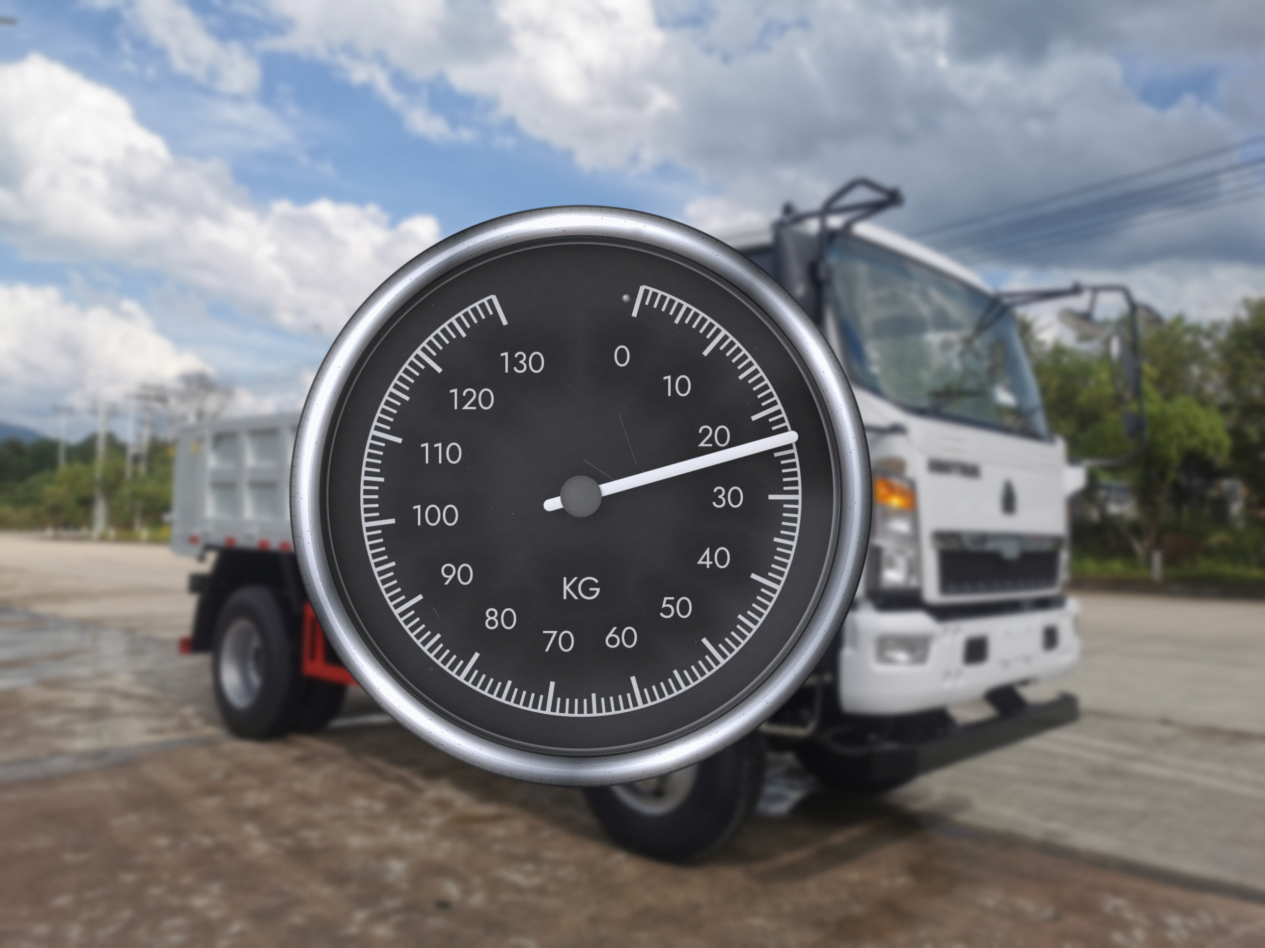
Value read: 23.5 kg
